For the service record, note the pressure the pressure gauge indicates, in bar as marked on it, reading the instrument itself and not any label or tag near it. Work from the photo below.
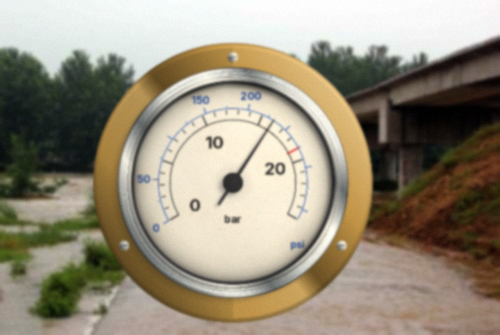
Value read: 16 bar
